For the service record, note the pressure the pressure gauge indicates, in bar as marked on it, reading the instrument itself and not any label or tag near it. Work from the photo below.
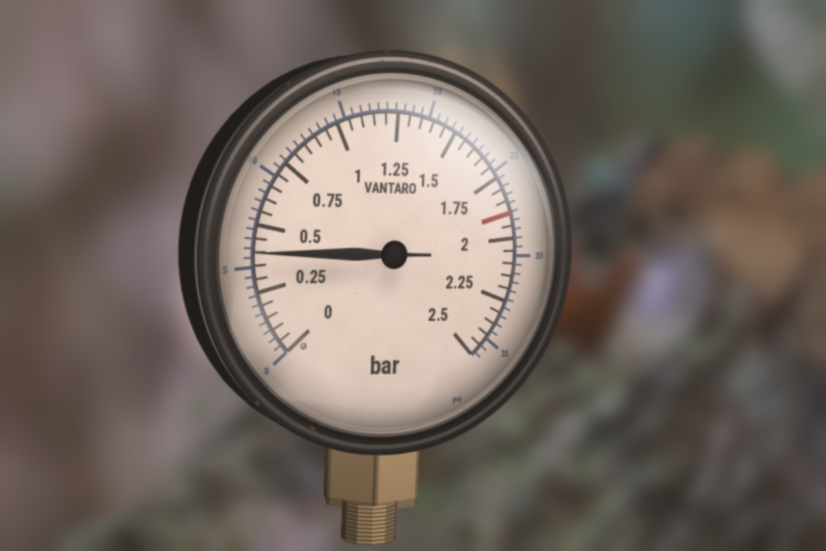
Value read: 0.4 bar
